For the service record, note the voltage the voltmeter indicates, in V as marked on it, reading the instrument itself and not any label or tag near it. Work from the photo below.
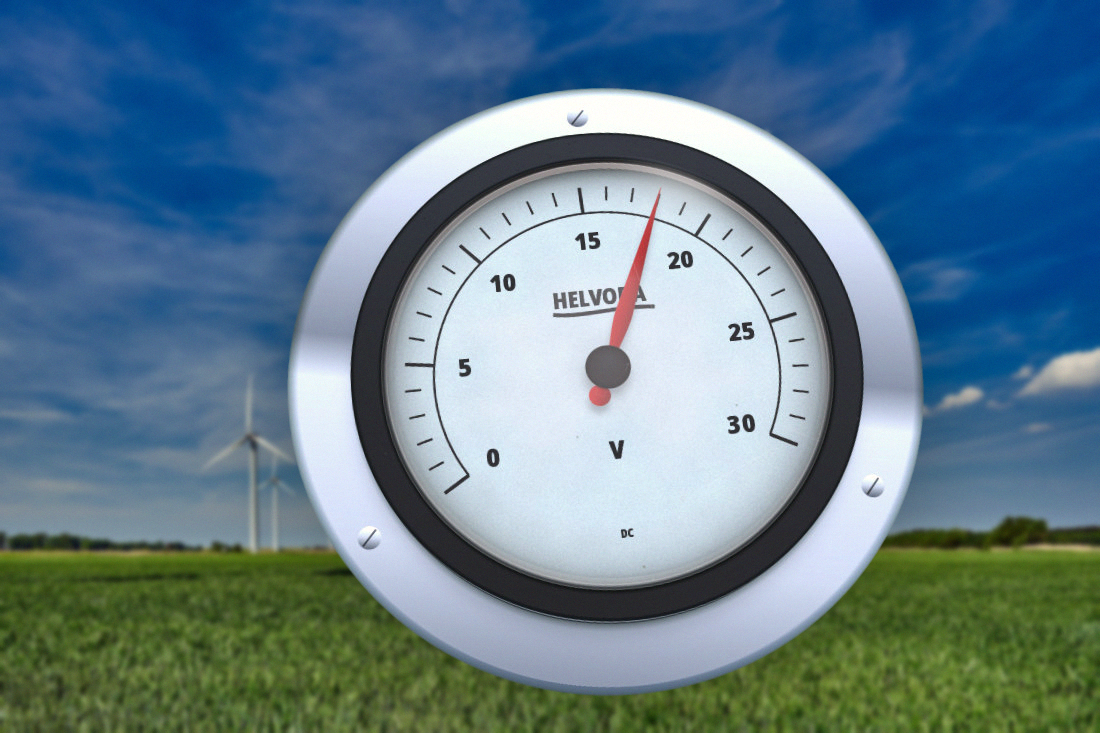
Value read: 18 V
